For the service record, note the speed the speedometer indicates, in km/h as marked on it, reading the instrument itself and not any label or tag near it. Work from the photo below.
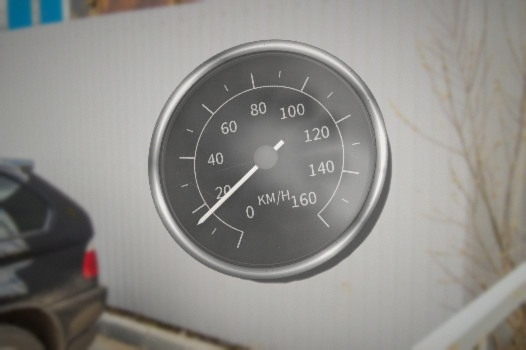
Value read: 15 km/h
